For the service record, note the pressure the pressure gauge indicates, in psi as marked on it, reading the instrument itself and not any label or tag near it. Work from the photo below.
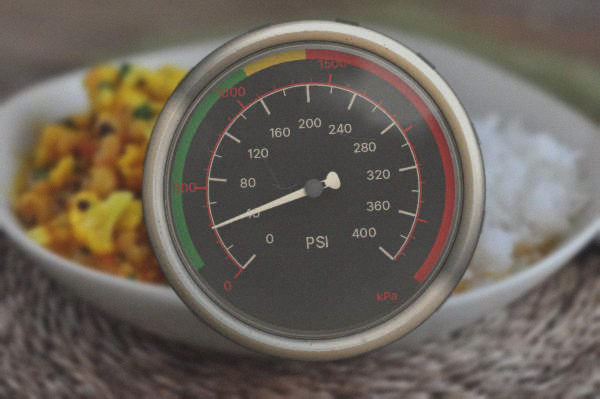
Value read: 40 psi
